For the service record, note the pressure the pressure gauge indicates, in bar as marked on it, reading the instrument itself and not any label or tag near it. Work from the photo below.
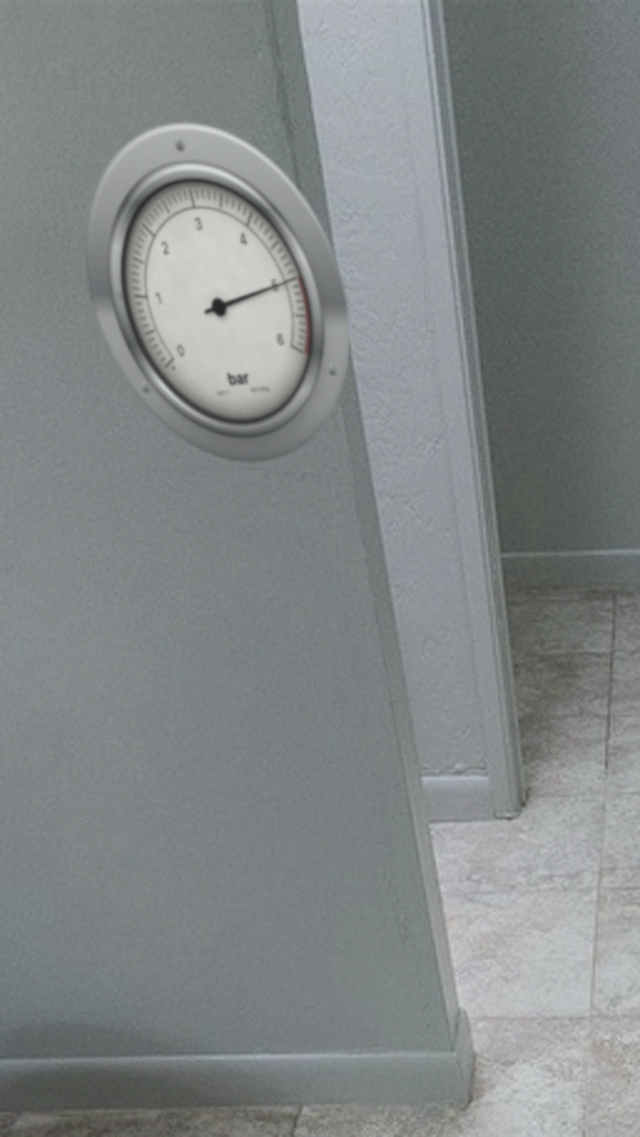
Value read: 5 bar
